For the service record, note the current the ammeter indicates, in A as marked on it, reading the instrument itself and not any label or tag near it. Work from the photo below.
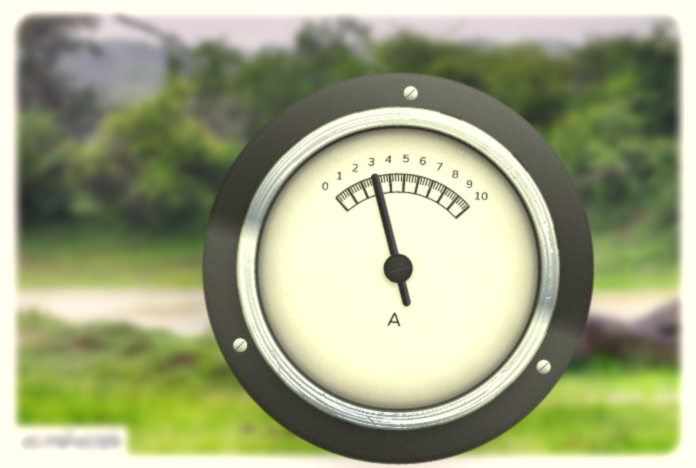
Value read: 3 A
